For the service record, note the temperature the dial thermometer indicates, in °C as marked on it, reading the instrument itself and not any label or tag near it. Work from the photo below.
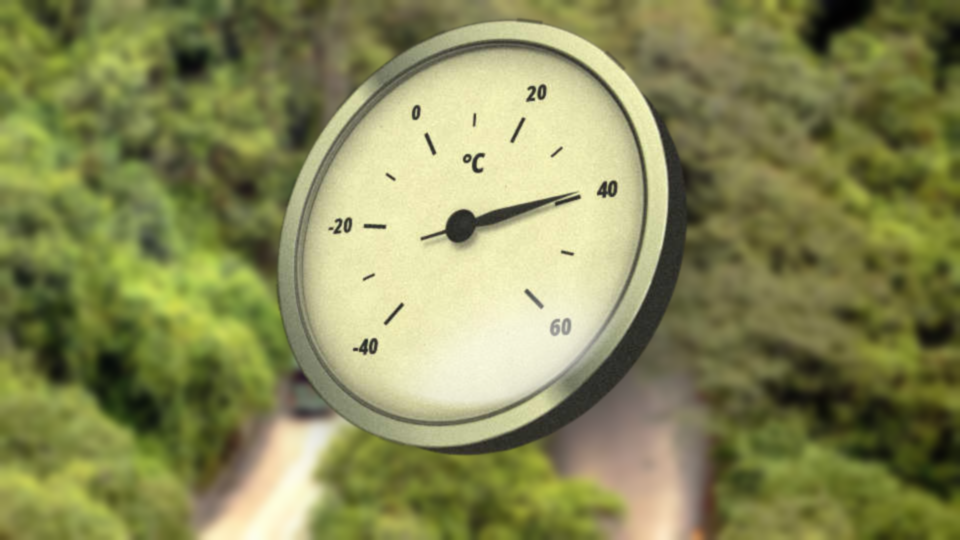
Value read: 40 °C
